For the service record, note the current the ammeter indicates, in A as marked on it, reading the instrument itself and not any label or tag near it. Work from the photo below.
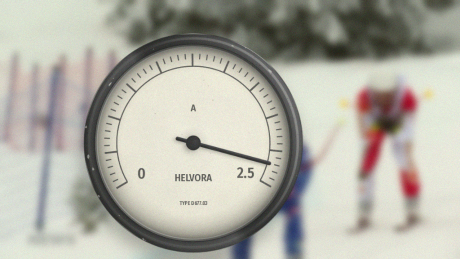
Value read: 2.35 A
